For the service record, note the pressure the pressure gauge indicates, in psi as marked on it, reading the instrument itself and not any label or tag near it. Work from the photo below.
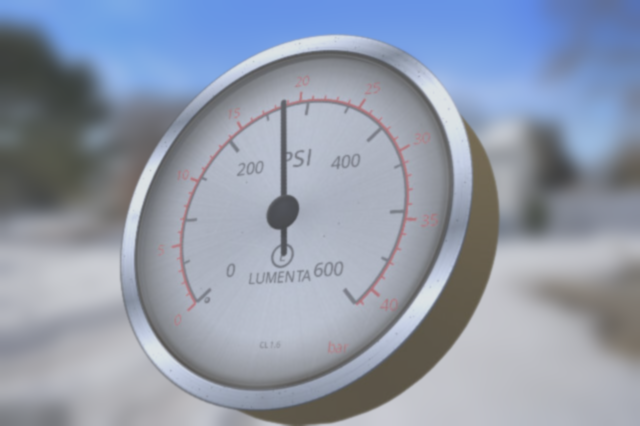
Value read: 275 psi
